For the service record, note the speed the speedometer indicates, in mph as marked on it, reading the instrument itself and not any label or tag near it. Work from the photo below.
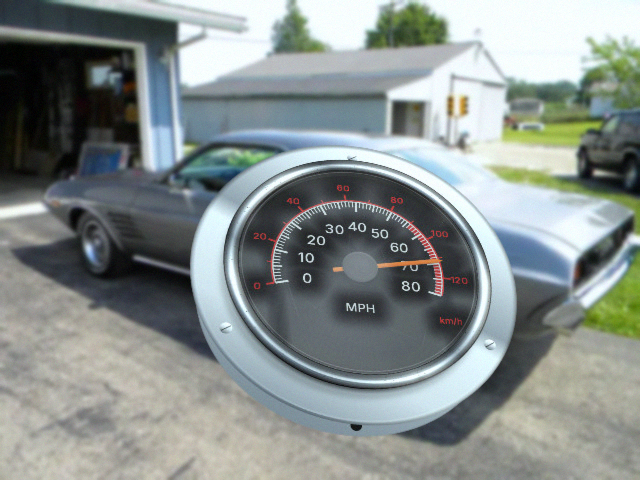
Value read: 70 mph
